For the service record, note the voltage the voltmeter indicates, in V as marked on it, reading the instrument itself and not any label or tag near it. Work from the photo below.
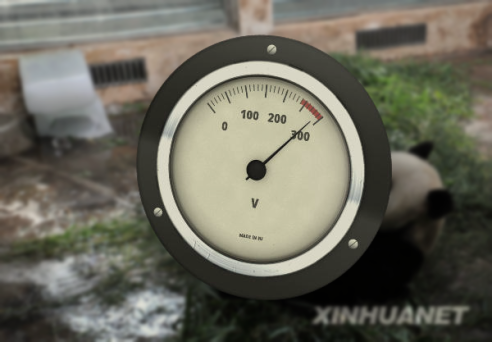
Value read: 290 V
